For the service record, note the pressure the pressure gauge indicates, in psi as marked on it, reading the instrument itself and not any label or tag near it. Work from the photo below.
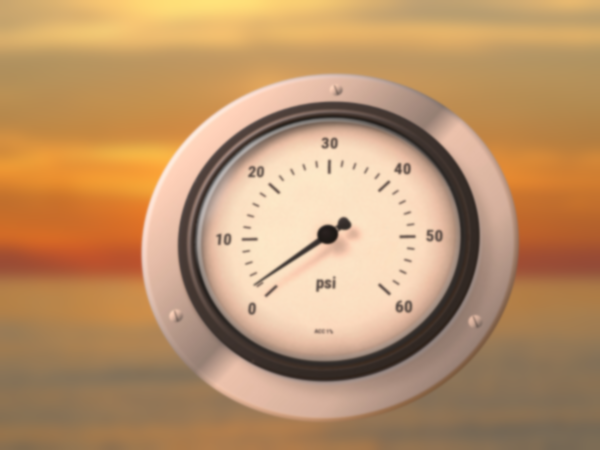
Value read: 2 psi
